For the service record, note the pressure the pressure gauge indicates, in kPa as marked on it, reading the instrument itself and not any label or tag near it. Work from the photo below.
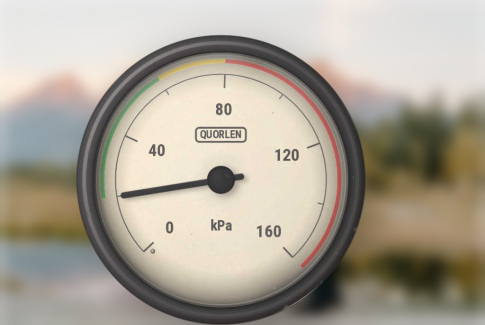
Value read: 20 kPa
